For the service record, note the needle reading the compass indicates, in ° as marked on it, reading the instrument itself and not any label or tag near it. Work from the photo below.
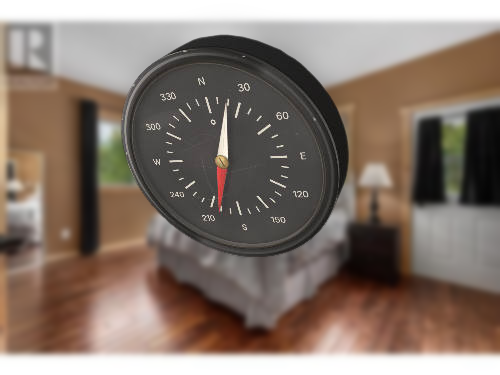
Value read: 200 °
